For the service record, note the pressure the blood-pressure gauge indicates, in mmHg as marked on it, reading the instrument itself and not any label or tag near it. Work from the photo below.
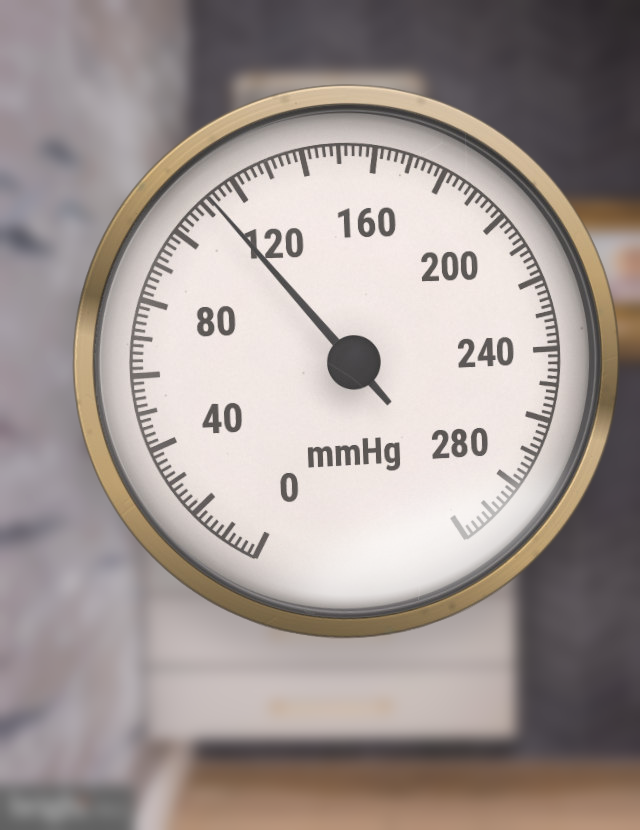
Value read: 112 mmHg
